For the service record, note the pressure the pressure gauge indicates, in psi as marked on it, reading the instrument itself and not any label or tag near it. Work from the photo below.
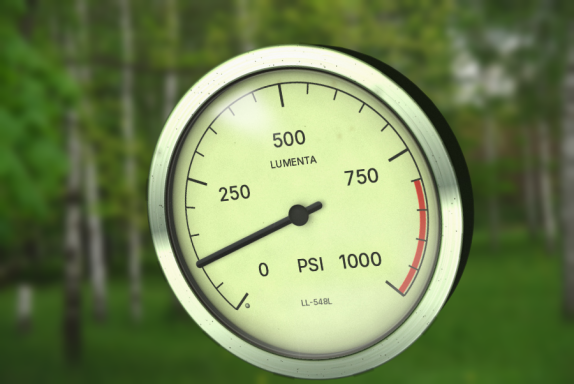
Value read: 100 psi
